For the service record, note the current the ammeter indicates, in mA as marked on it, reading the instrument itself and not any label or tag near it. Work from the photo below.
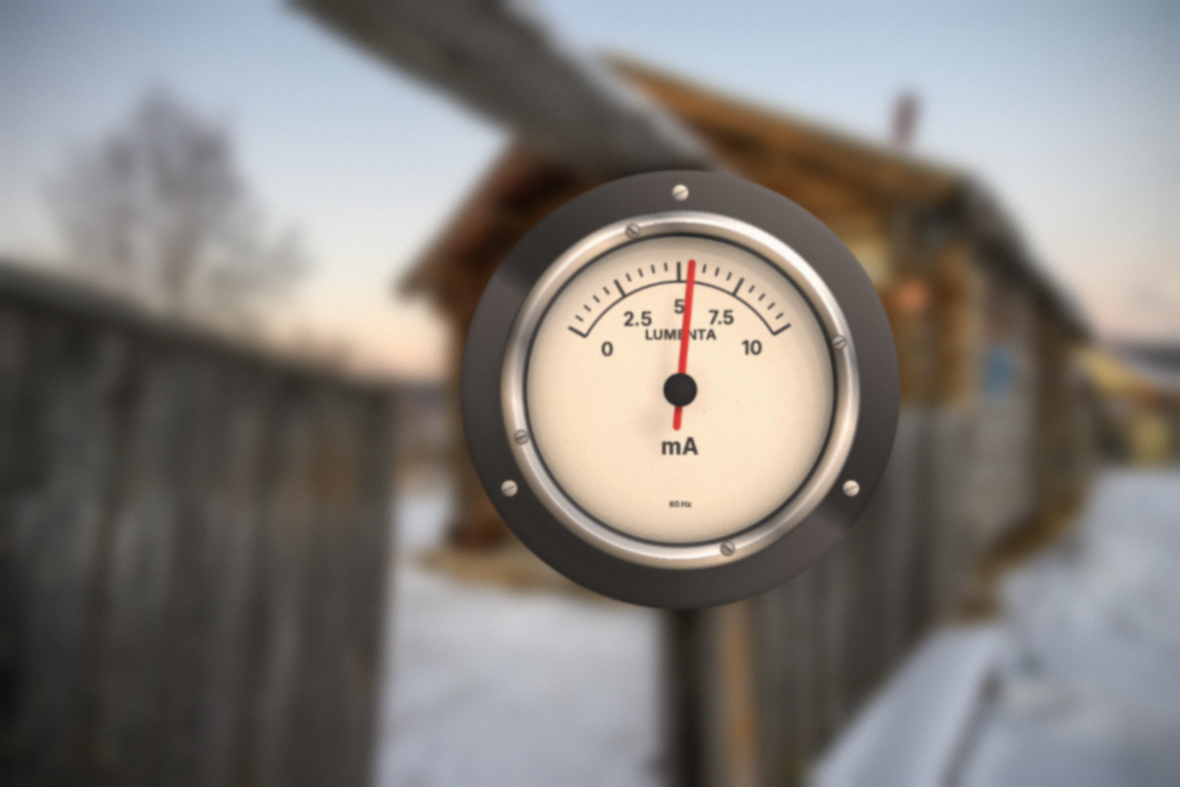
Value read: 5.5 mA
